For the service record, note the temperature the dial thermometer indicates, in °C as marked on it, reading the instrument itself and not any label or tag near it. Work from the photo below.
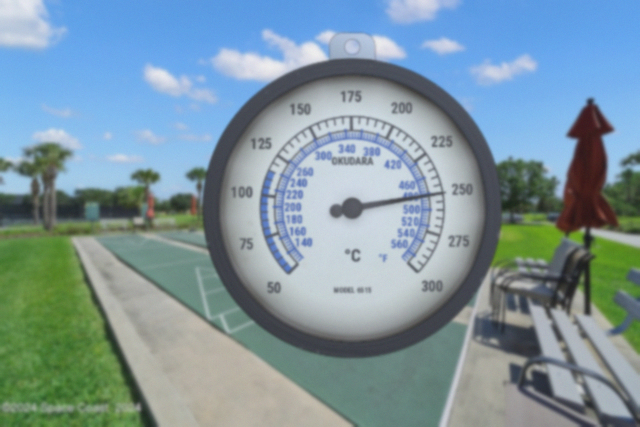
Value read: 250 °C
